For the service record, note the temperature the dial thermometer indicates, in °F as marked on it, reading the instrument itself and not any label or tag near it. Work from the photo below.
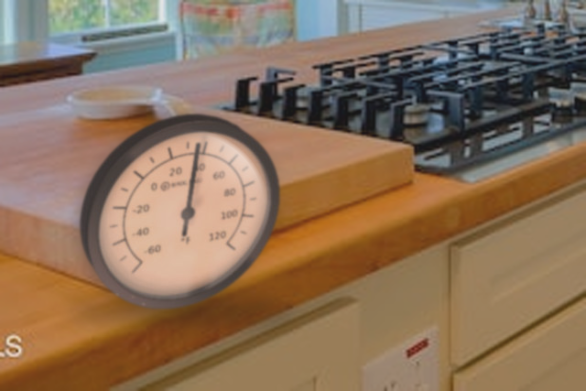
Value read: 35 °F
